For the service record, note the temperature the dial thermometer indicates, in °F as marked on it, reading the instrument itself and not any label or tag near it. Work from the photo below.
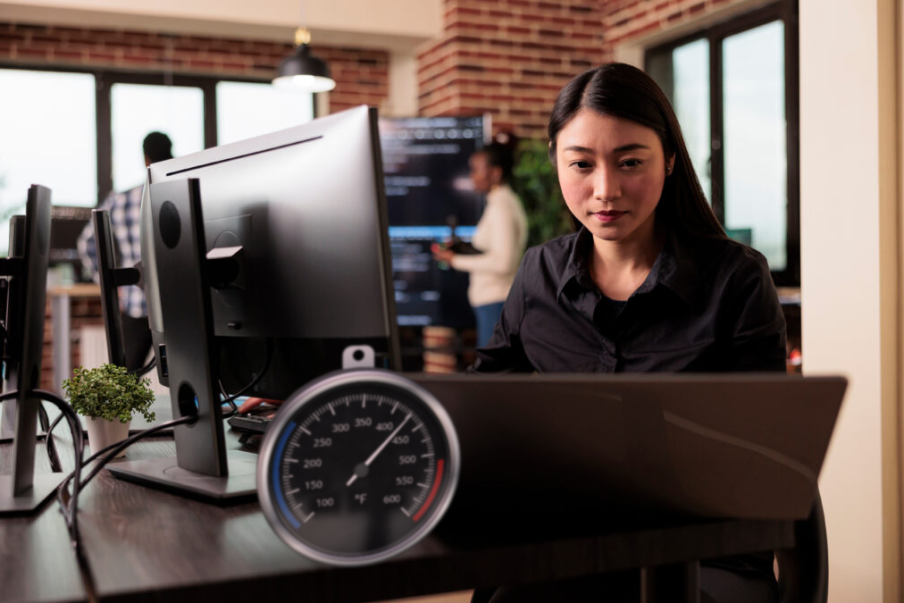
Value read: 425 °F
